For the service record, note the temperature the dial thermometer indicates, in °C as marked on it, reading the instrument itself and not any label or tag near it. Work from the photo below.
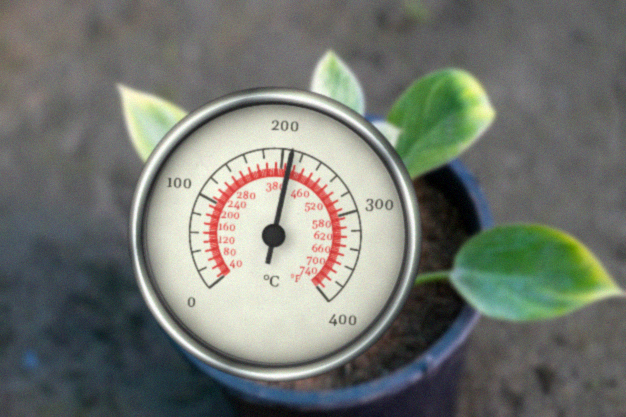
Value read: 210 °C
